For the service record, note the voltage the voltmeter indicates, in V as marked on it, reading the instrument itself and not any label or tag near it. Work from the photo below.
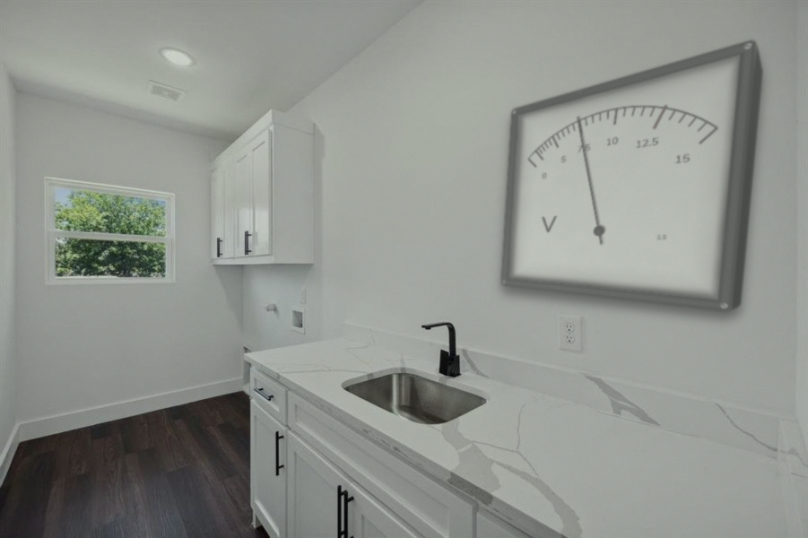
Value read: 7.5 V
